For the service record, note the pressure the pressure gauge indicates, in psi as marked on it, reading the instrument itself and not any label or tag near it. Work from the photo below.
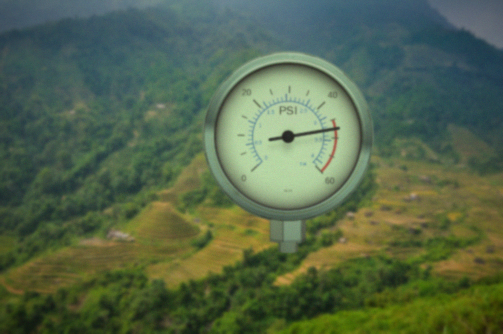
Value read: 47.5 psi
